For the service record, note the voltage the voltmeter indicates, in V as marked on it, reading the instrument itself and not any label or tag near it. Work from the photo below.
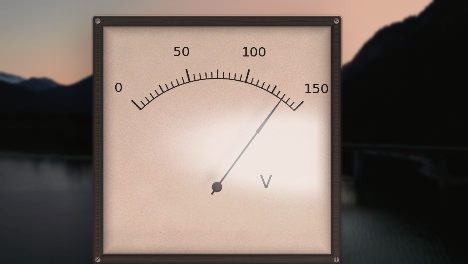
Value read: 135 V
